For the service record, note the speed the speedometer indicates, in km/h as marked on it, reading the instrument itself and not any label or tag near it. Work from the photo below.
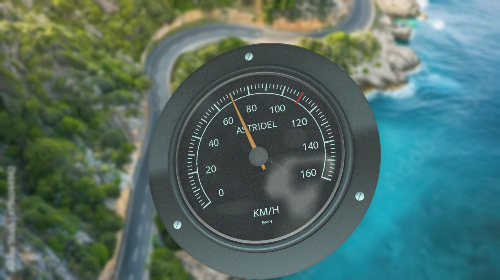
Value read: 70 km/h
